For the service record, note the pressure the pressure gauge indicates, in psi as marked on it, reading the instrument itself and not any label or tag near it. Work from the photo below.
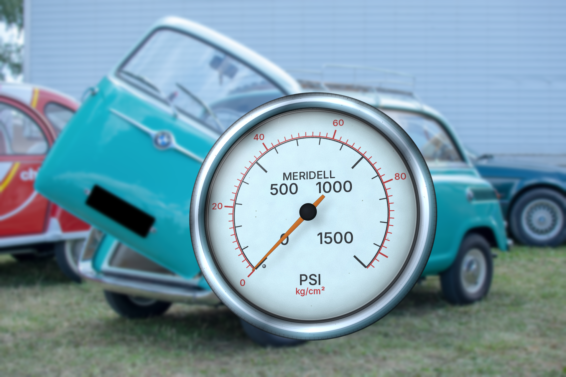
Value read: 0 psi
